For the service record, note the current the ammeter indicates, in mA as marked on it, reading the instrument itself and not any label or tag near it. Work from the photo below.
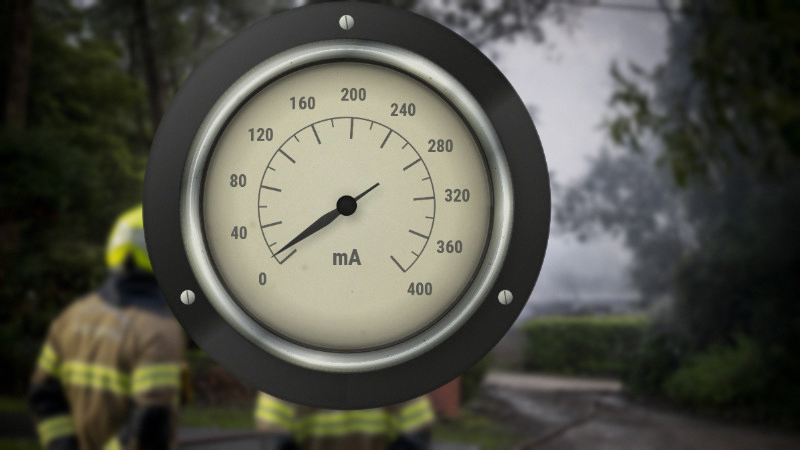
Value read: 10 mA
